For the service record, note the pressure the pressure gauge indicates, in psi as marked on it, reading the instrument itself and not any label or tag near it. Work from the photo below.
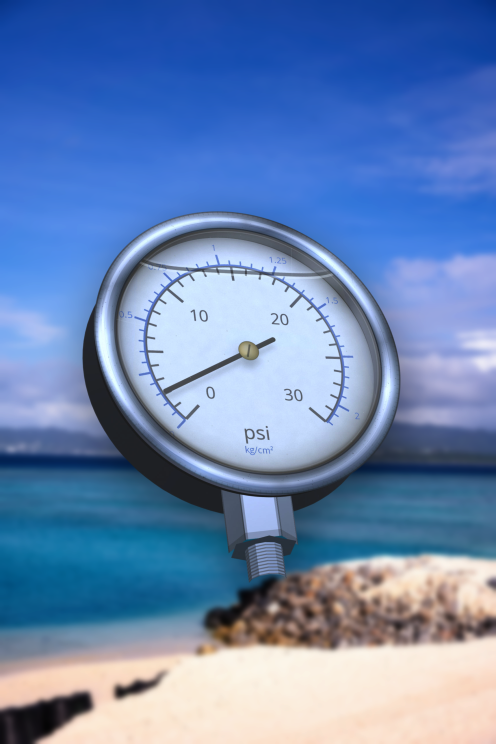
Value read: 2 psi
